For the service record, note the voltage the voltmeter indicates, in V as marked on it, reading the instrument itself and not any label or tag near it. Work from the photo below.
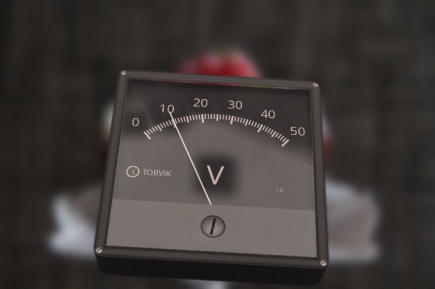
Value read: 10 V
